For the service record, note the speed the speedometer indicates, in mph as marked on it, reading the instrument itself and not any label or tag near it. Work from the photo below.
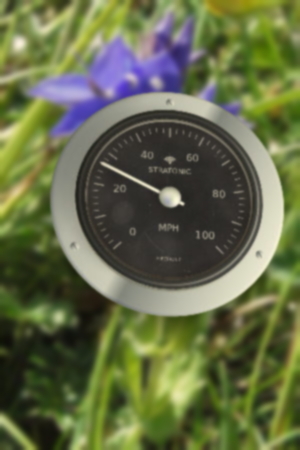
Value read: 26 mph
